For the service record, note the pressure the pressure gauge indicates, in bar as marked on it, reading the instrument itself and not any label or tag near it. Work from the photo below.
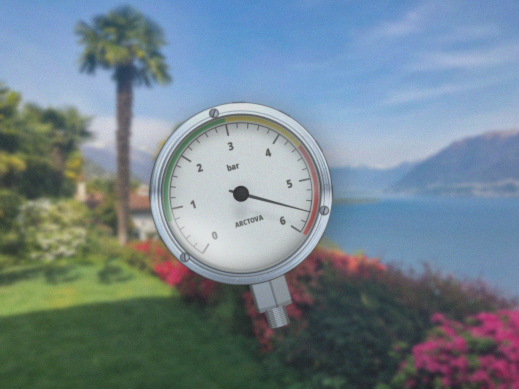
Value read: 5.6 bar
